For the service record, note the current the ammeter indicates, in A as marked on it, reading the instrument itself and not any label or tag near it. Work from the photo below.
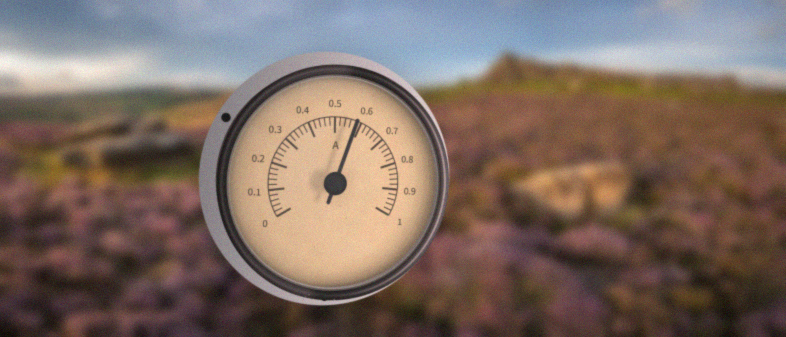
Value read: 0.58 A
